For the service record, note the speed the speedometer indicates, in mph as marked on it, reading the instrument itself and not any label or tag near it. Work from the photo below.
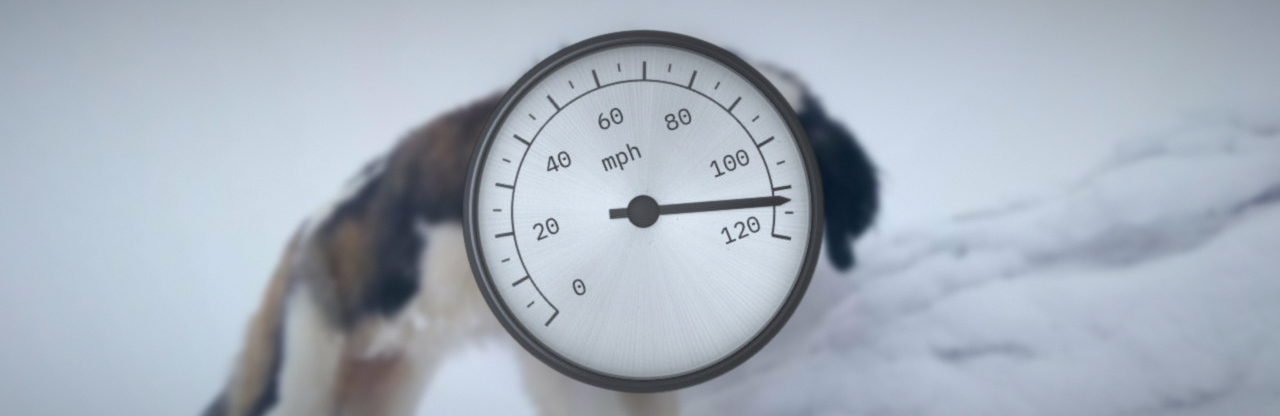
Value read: 112.5 mph
